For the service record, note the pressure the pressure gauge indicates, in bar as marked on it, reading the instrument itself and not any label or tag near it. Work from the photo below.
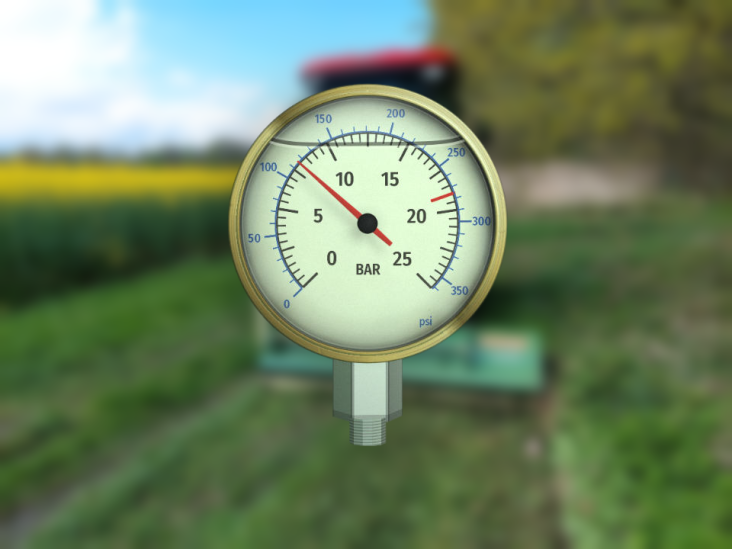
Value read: 8 bar
